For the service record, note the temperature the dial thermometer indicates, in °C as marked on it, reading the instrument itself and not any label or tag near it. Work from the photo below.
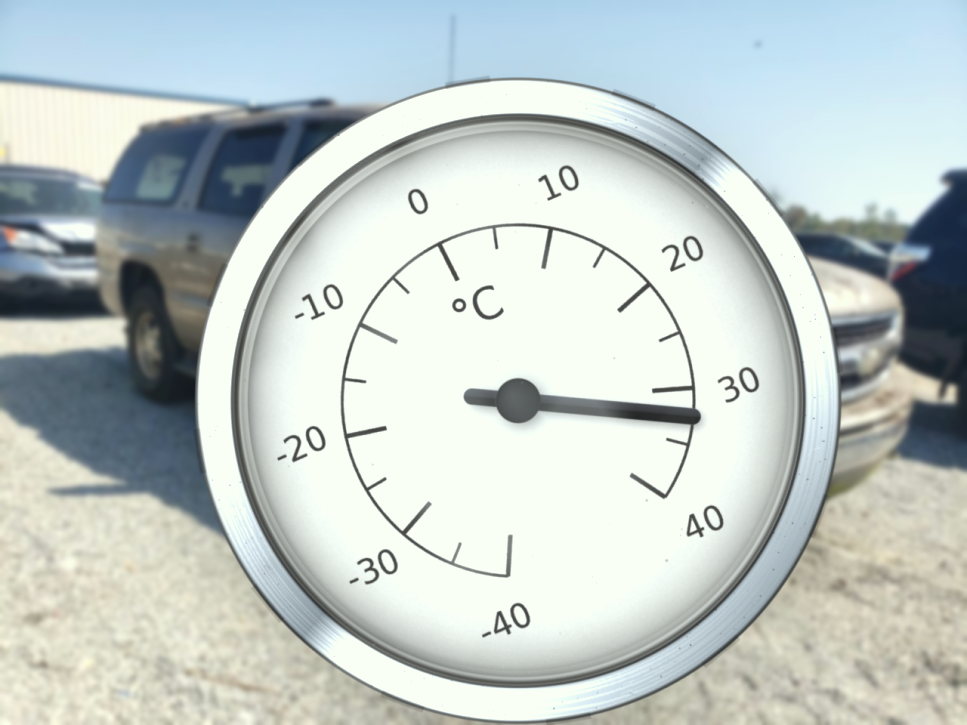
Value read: 32.5 °C
